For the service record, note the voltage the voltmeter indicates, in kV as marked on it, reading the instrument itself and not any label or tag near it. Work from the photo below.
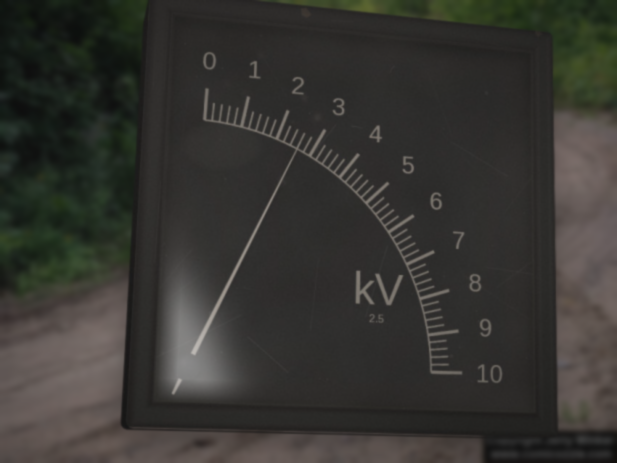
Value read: 2.6 kV
